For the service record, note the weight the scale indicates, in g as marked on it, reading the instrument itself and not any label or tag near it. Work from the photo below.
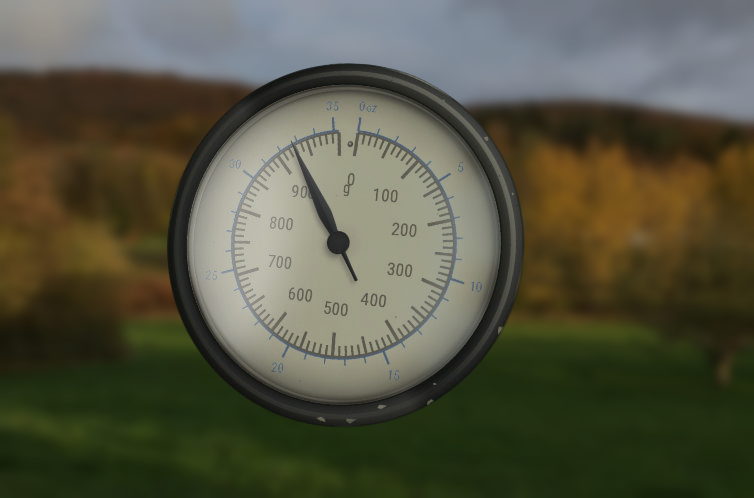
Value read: 930 g
